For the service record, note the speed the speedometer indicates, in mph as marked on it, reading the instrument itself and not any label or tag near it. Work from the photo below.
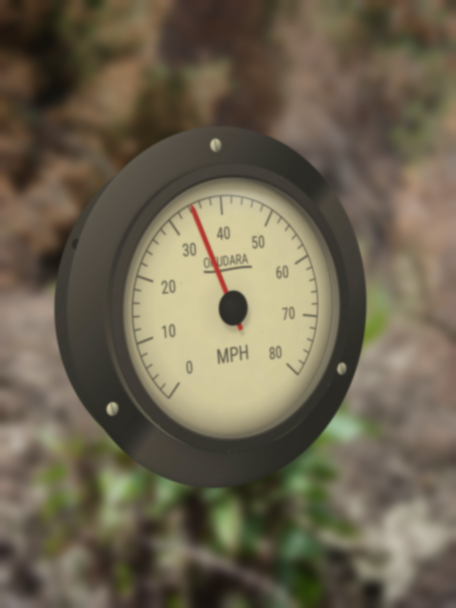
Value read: 34 mph
